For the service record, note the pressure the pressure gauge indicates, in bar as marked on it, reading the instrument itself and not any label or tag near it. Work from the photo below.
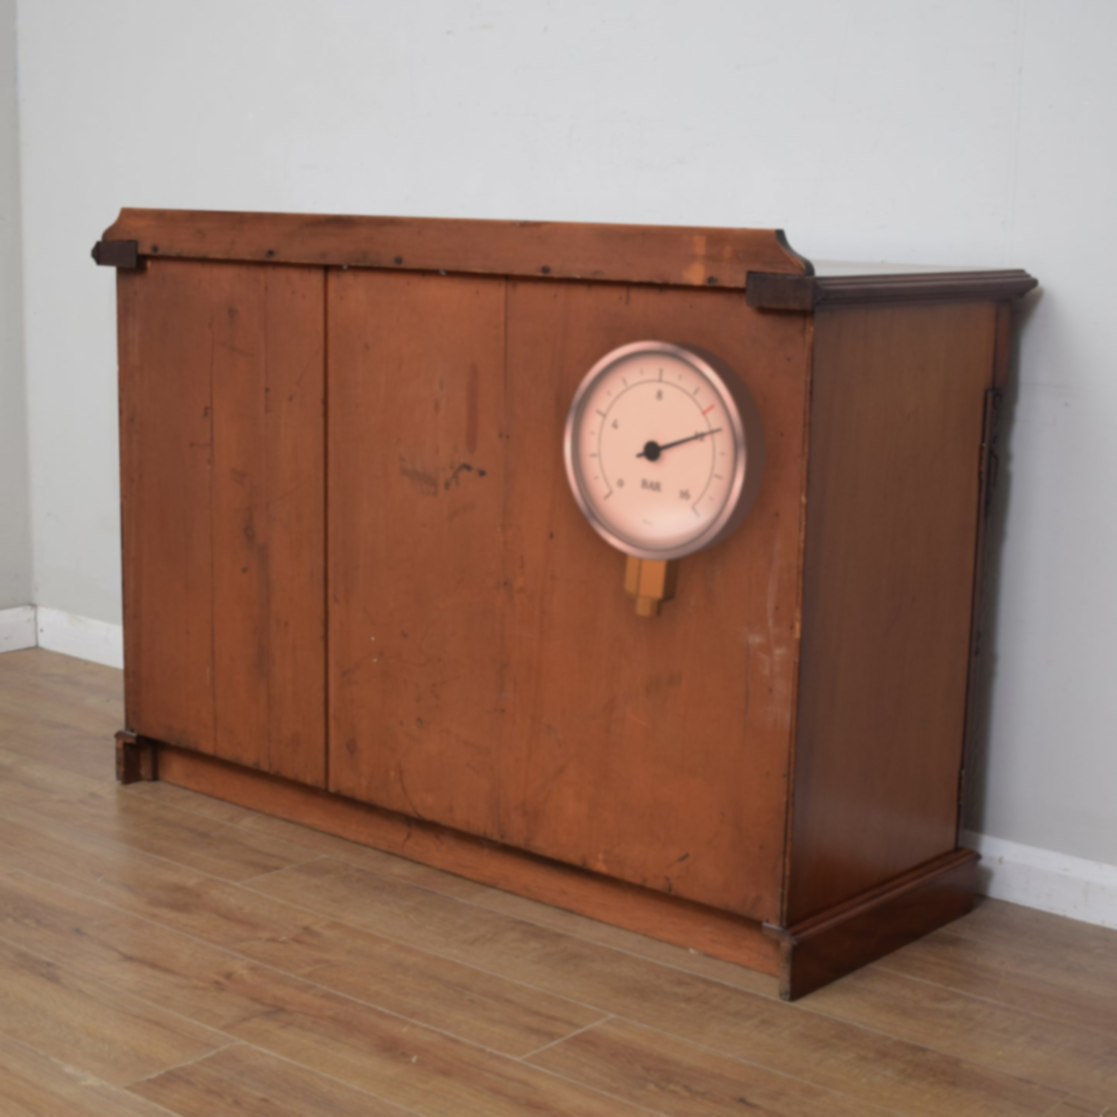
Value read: 12 bar
